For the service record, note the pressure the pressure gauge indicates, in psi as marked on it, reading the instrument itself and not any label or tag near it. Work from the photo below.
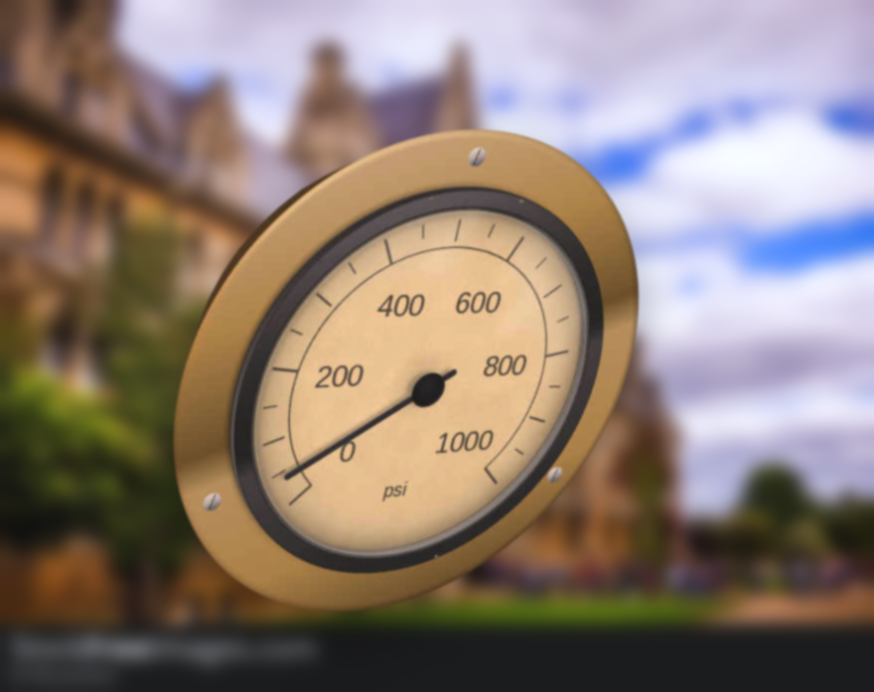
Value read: 50 psi
